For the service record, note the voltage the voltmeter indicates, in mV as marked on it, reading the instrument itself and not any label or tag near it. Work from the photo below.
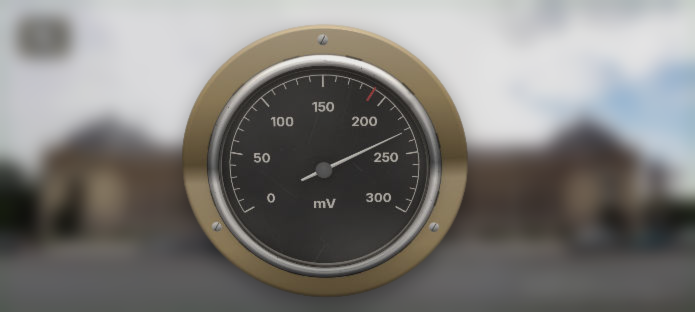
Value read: 230 mV
